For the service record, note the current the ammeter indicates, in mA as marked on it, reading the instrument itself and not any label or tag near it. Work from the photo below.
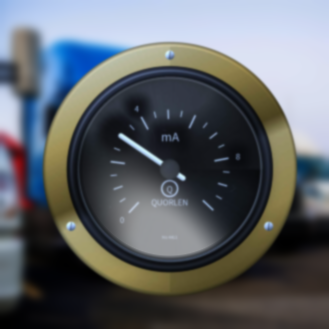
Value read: 3 mA
